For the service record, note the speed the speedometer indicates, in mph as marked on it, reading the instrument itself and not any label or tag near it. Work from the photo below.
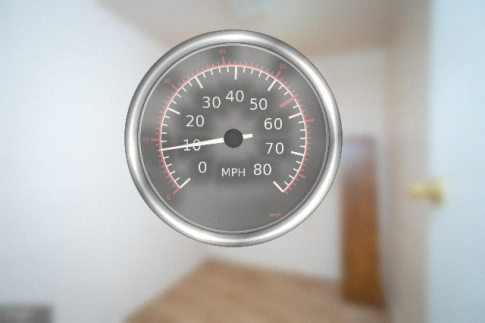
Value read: 10 mph
